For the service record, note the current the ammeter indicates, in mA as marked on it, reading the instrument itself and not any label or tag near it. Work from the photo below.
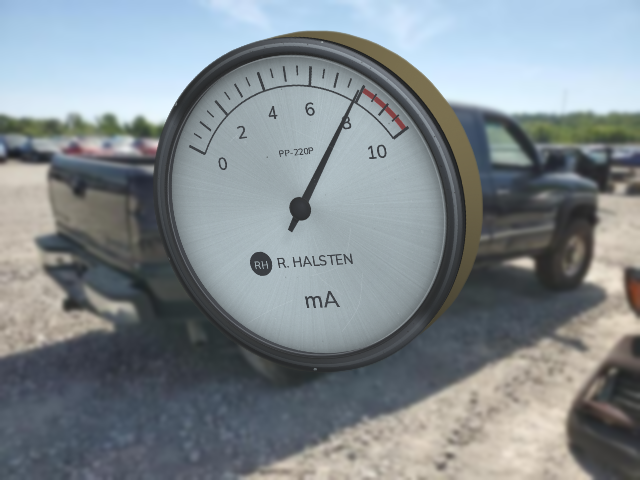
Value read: 8 mA
